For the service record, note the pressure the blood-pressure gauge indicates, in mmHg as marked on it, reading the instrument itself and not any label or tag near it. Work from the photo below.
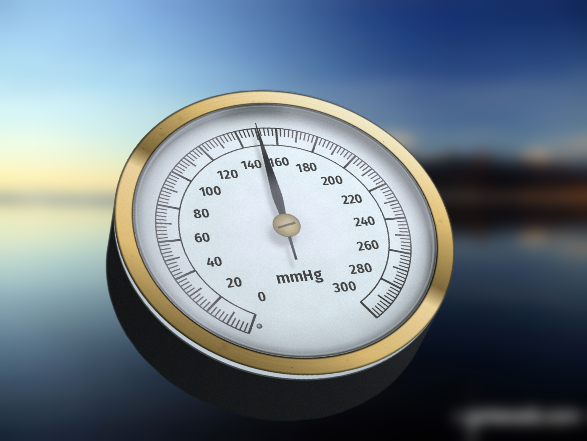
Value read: 150 mmHg
